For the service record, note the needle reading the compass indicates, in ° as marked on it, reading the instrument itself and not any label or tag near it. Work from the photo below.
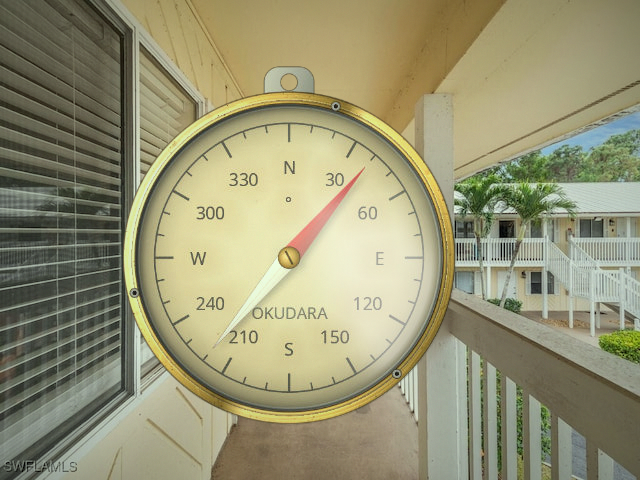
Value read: 40 °
